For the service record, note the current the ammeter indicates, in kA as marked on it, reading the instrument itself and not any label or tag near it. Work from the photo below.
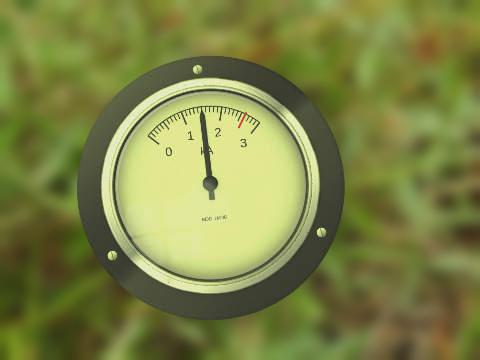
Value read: 1.5 kA
